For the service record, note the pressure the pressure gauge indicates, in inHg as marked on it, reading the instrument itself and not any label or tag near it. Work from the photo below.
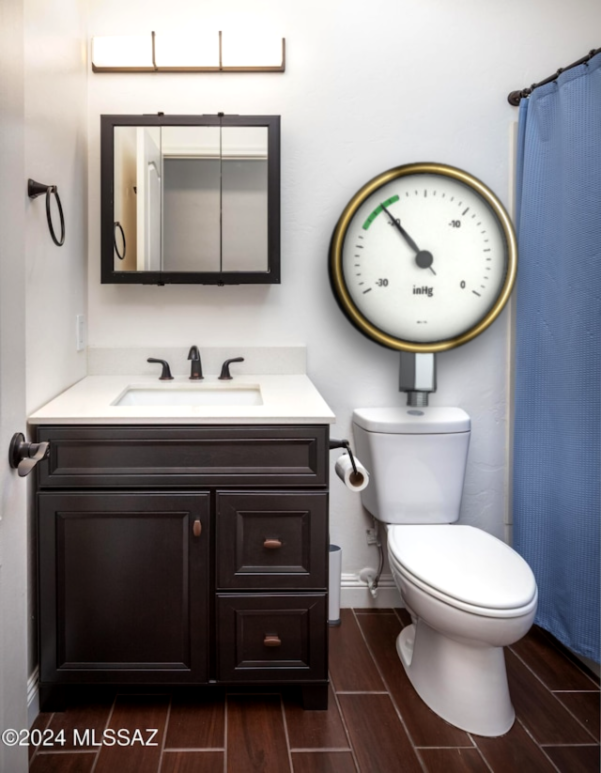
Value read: -20 inHg
